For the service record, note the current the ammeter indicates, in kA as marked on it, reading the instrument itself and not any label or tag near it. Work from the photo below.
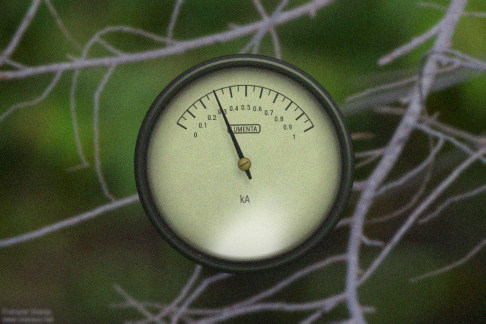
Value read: 0.3 kA
